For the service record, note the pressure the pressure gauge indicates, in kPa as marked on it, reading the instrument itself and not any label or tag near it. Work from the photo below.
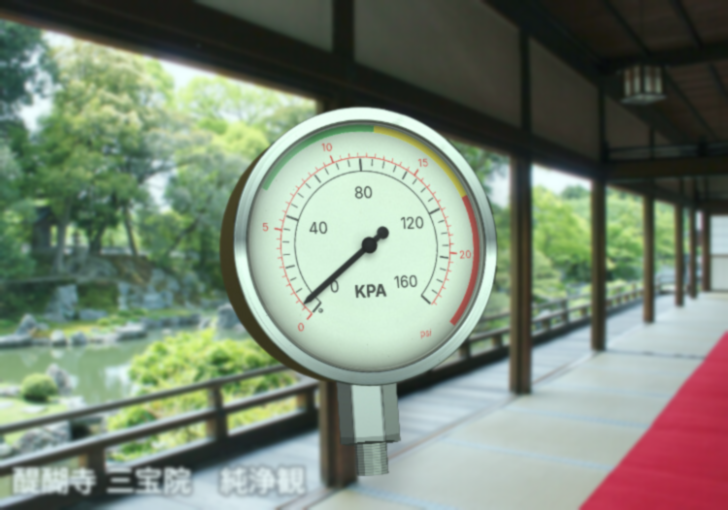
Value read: 5 kPa
